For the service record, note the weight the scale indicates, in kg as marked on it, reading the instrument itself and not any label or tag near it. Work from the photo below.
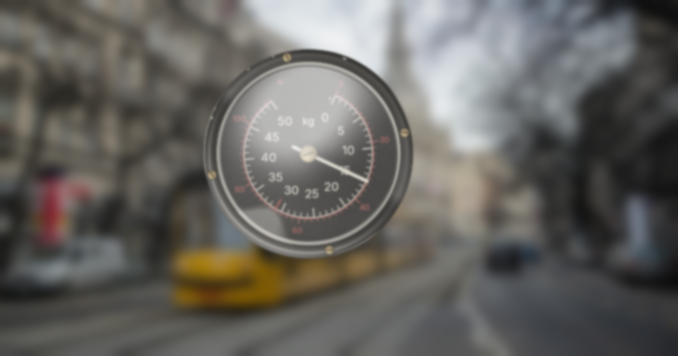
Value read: 15 kg
